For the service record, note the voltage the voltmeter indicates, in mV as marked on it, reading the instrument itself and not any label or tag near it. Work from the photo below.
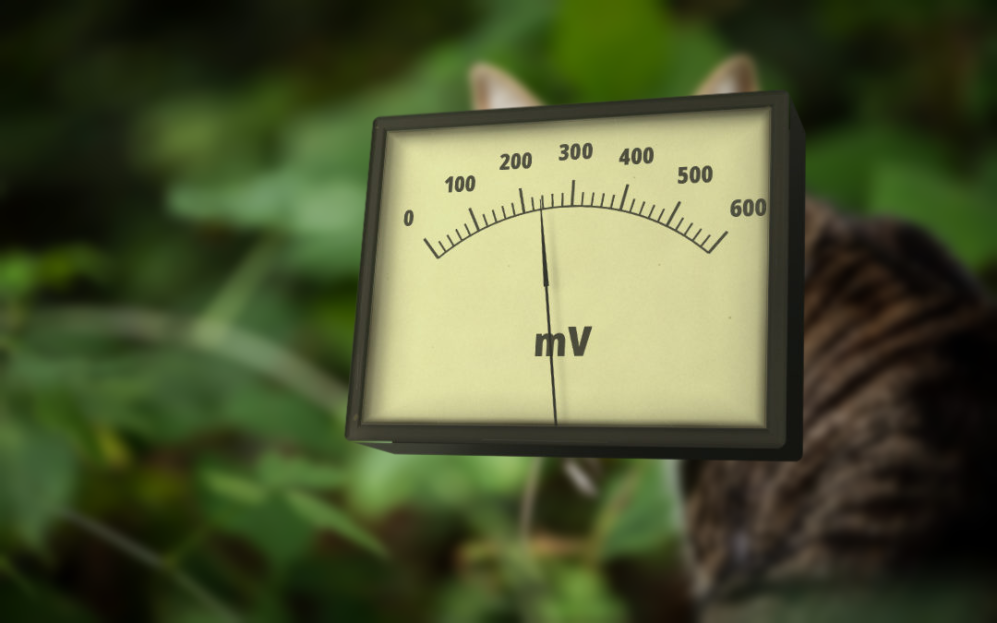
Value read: 240 mV
